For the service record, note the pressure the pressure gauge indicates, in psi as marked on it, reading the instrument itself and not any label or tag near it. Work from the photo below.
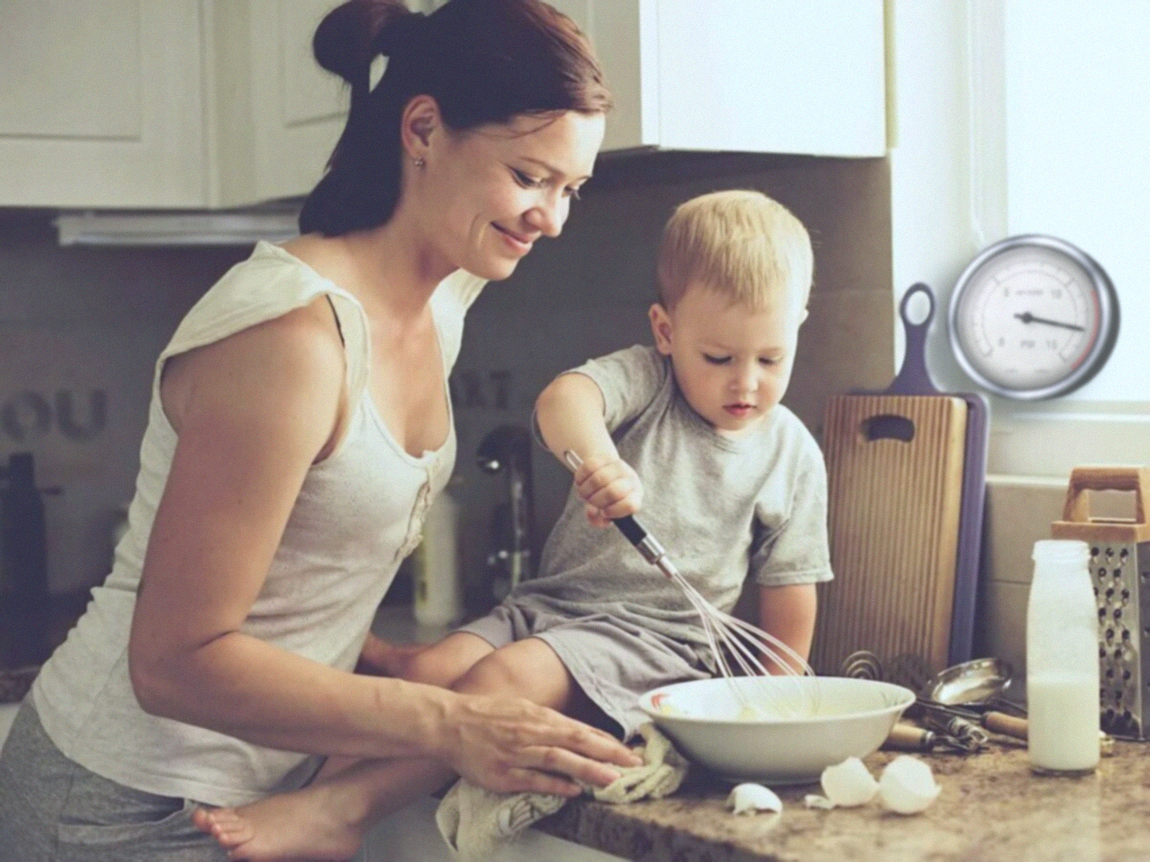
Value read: 13 psi
